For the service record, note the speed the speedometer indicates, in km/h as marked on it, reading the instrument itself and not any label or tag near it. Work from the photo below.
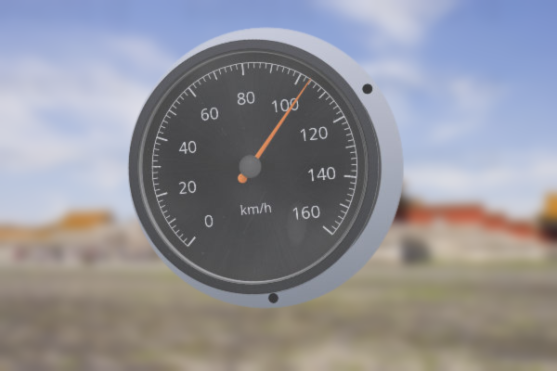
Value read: 104 km/h
